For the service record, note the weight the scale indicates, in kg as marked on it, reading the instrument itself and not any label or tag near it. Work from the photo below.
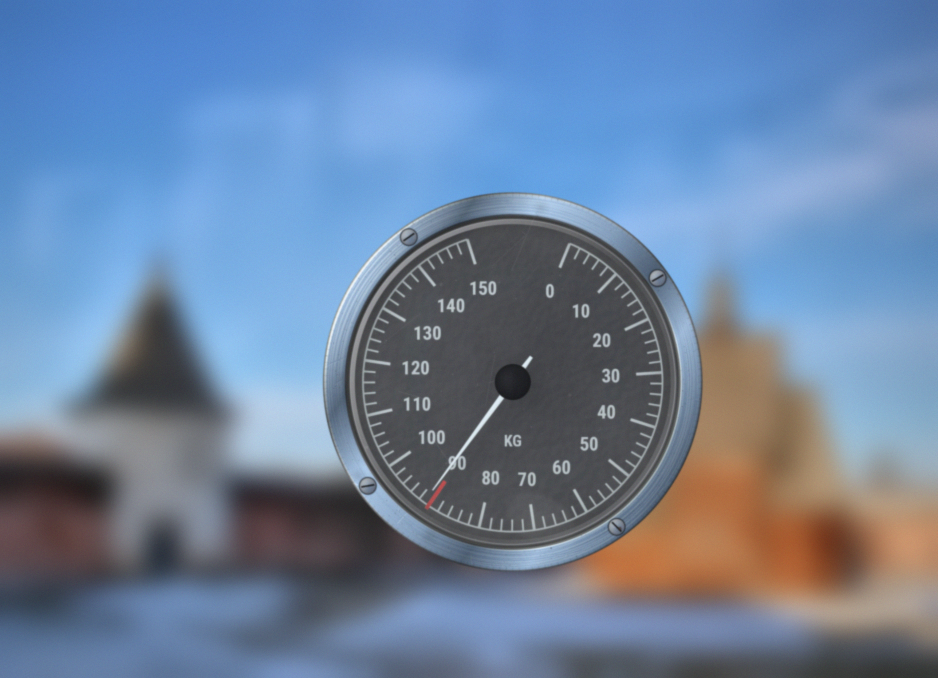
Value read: 91 kg
